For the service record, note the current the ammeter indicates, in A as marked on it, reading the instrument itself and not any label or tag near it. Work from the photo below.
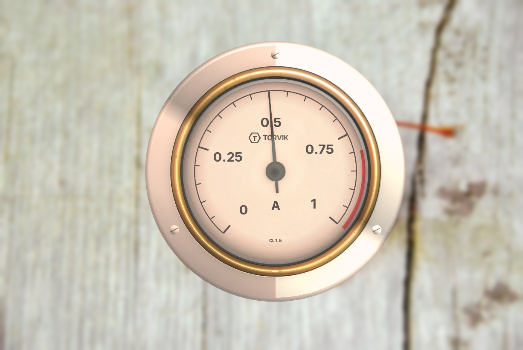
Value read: 0.5 A
